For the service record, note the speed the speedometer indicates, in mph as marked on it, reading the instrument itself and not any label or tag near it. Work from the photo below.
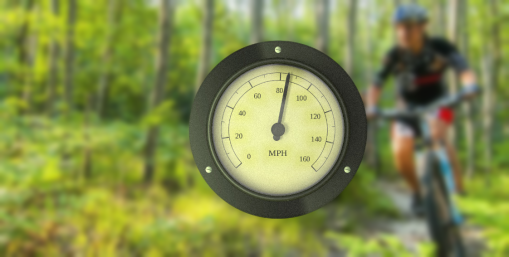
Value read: 85 mph
